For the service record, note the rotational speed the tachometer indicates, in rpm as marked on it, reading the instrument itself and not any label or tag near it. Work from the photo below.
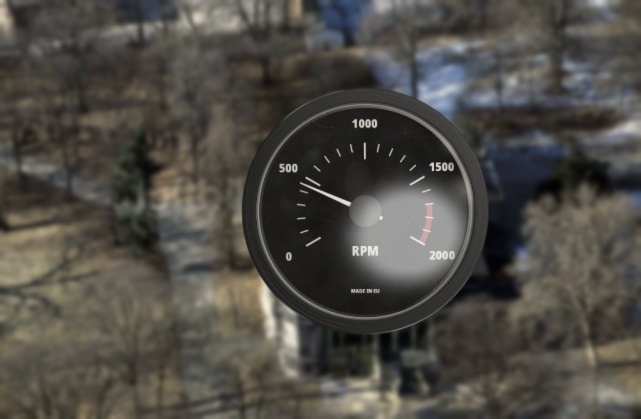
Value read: 450 rpm
